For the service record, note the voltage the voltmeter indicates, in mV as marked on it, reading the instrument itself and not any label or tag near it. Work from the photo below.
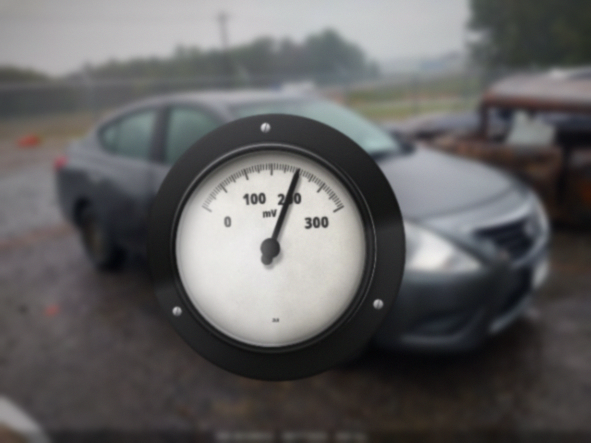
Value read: 200 mV
